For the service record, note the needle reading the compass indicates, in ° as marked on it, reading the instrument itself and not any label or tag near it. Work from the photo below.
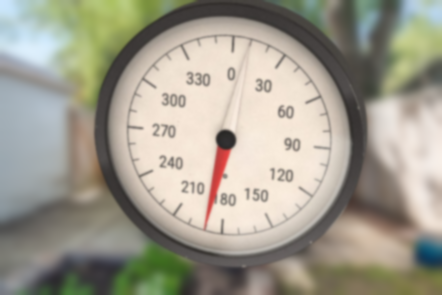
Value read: 190 °
